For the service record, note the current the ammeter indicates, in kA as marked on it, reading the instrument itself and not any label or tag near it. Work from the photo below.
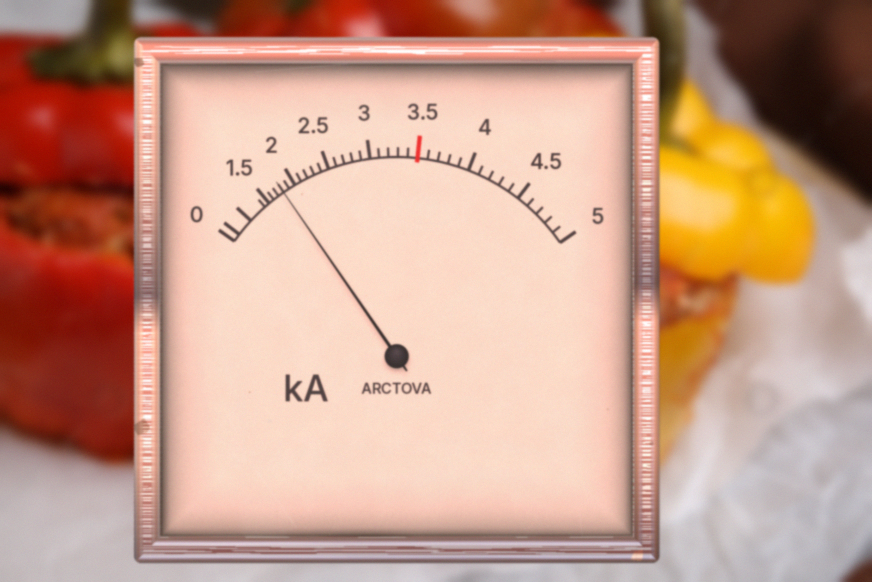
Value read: 1.8 kA
